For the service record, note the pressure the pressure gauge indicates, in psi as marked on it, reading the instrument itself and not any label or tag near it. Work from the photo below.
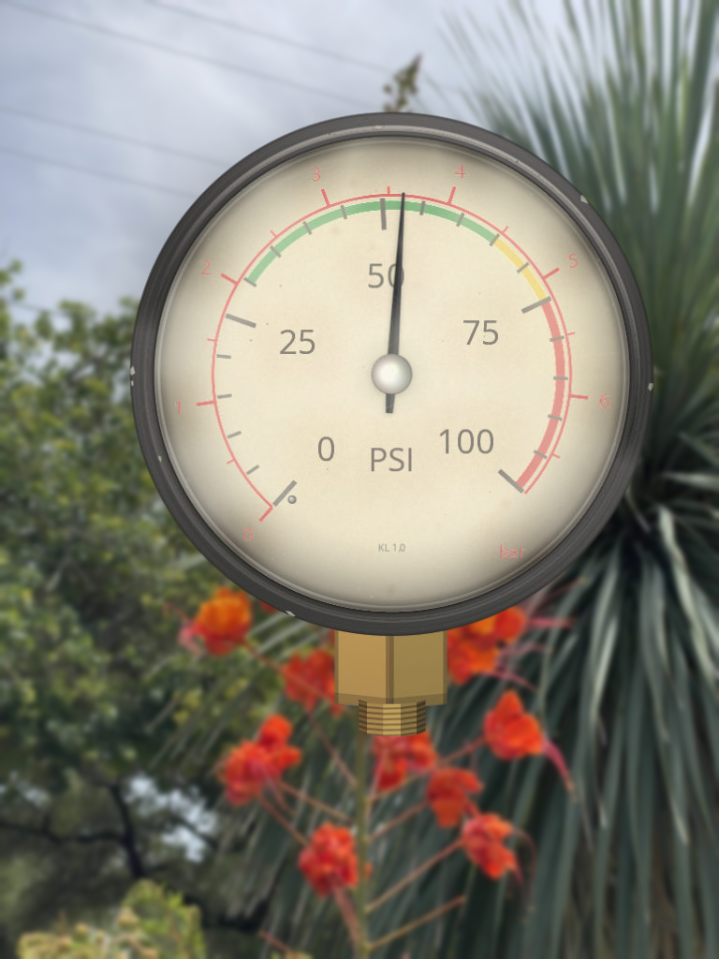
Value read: 52.5 psi
